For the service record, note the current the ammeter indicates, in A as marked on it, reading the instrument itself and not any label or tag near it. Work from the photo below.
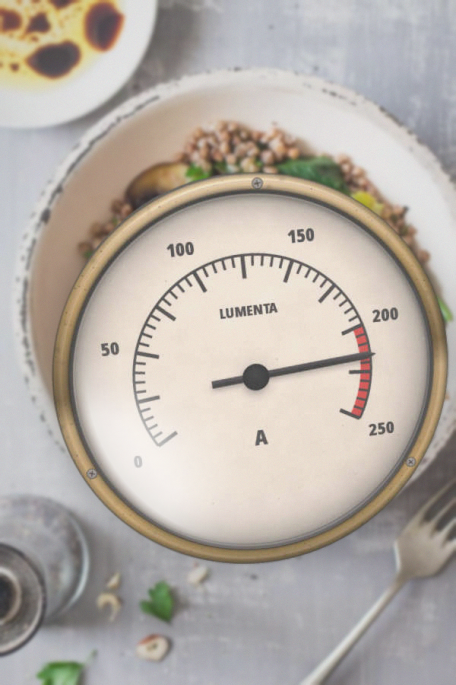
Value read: 215 A
